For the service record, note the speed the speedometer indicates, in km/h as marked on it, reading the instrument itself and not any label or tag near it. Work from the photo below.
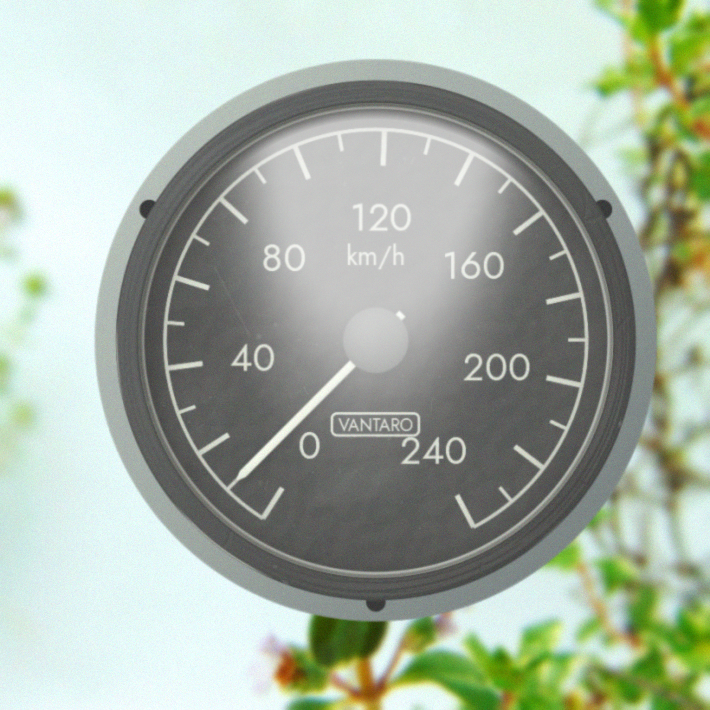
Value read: 10 km/h
